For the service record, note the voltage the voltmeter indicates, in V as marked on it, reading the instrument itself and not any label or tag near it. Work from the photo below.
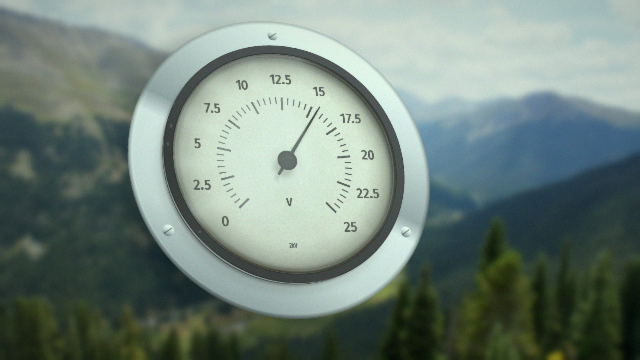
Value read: 15.5 V
